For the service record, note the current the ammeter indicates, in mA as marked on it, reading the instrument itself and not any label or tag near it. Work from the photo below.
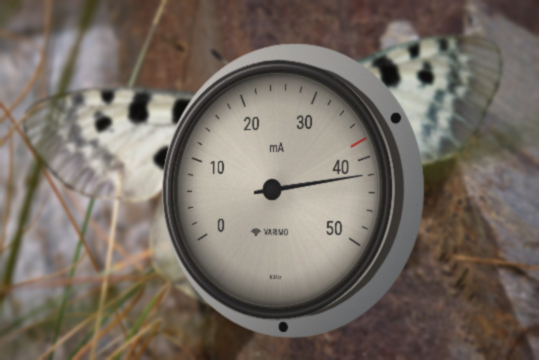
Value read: 42 mA
